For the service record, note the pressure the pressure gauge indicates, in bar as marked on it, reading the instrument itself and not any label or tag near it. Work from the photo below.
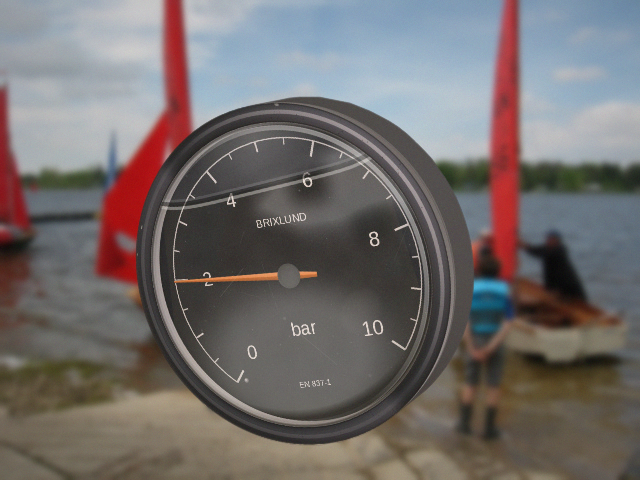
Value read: 2 bar
